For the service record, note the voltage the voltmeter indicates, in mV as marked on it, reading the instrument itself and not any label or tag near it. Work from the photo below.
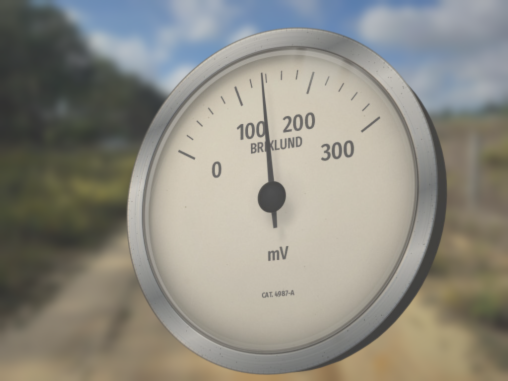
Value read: 140 mV
